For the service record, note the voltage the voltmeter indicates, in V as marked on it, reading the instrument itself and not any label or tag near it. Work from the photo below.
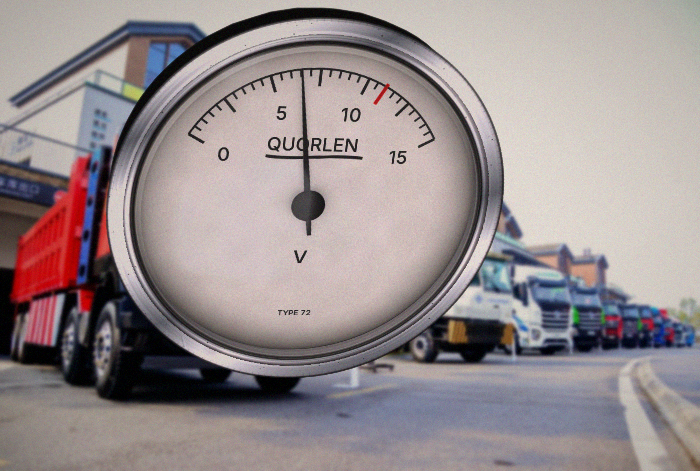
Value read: 6.5 V
